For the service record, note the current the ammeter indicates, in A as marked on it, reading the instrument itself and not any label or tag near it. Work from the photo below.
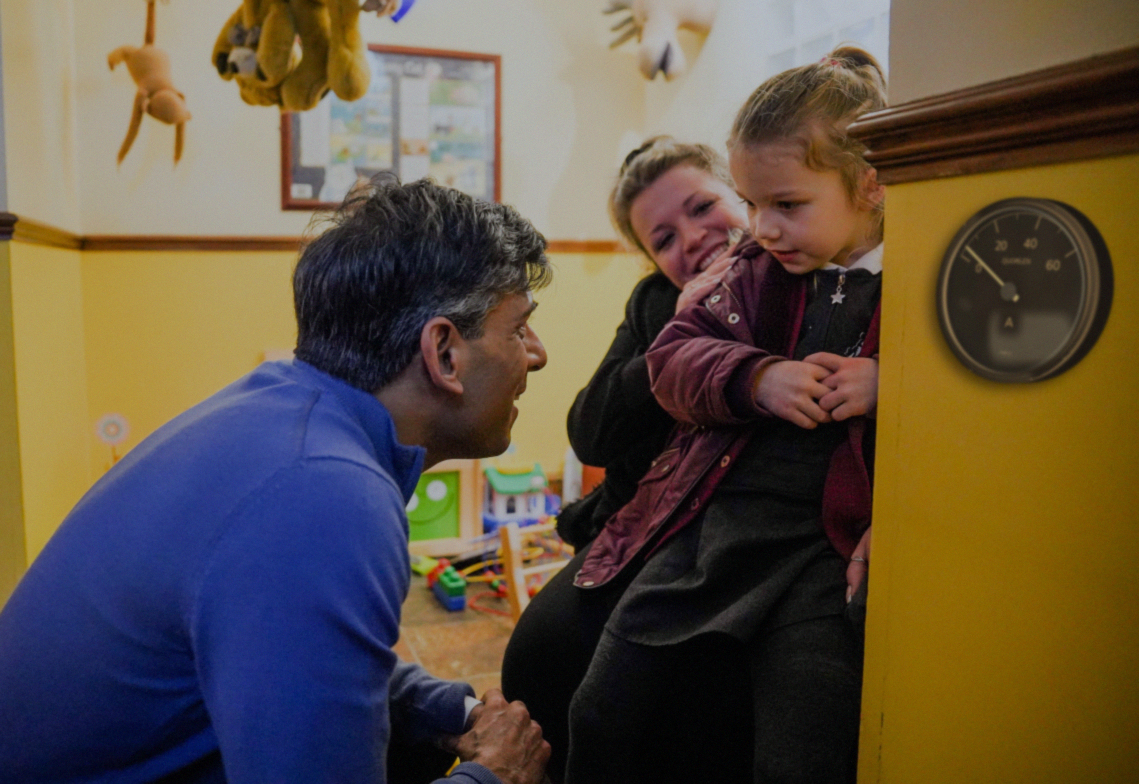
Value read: 5 A
